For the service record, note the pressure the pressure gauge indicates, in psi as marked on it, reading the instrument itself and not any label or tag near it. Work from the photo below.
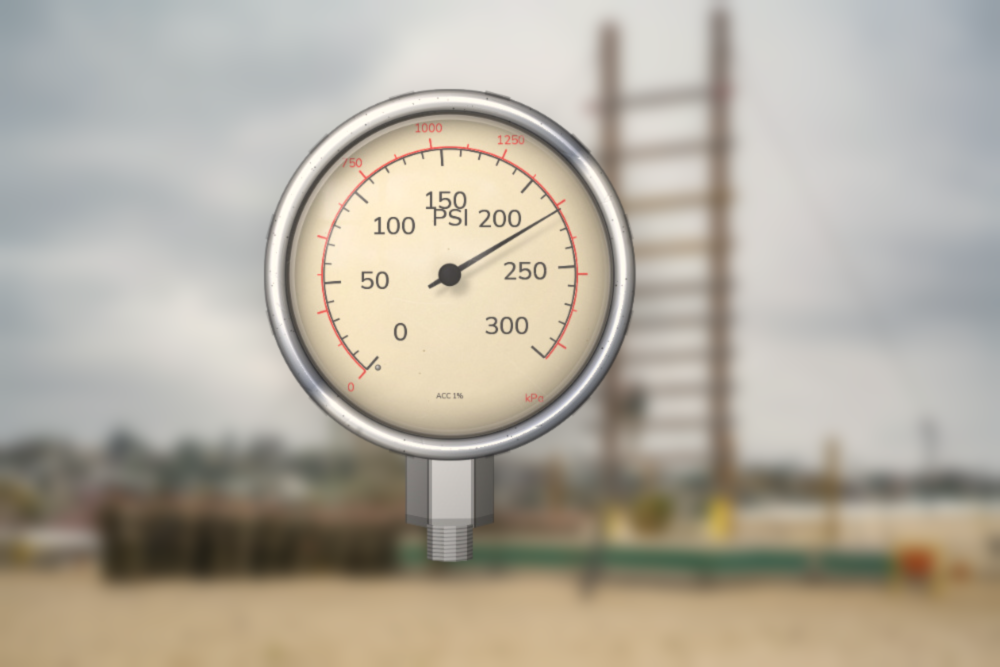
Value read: 220 psi
